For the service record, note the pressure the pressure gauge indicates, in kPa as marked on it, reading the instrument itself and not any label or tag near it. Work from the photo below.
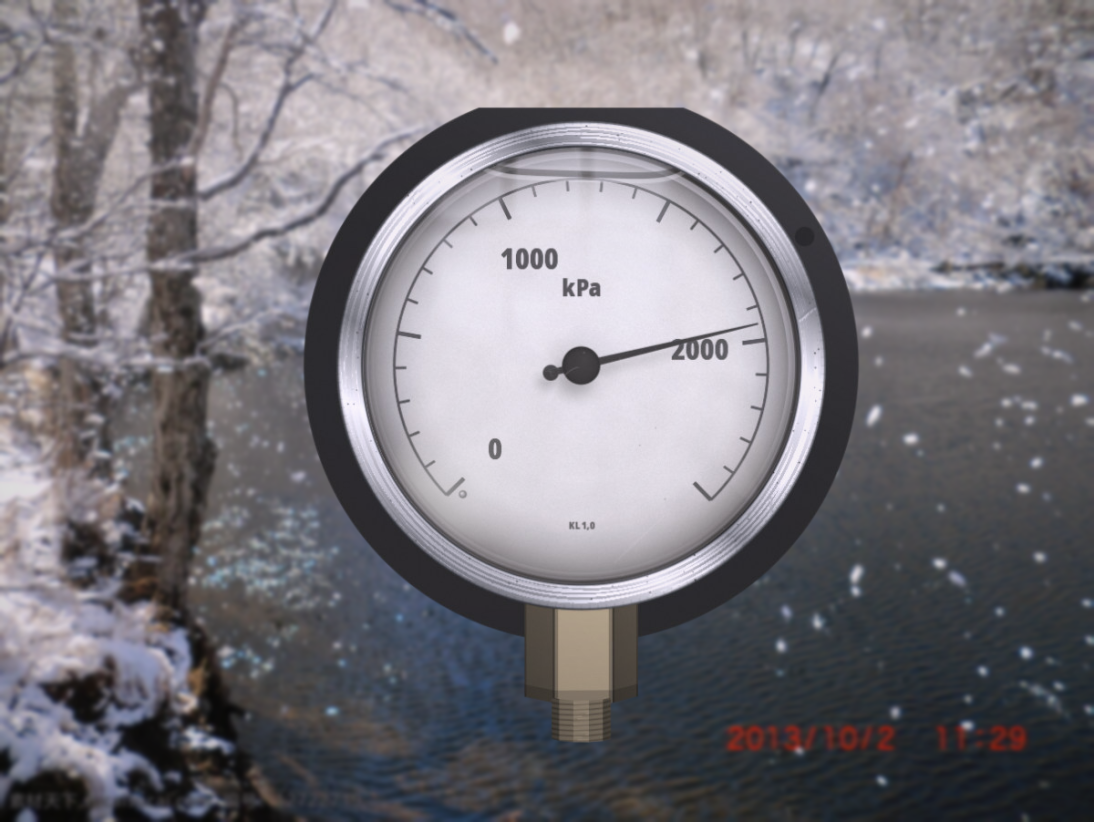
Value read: 1950 kPa
